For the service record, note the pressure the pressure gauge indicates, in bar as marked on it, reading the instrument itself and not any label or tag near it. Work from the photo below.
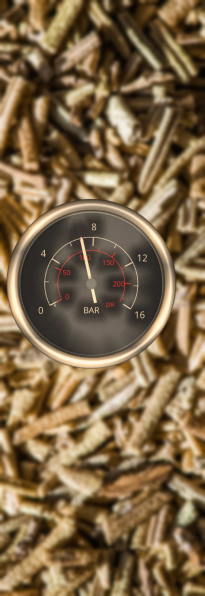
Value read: 7 bar
